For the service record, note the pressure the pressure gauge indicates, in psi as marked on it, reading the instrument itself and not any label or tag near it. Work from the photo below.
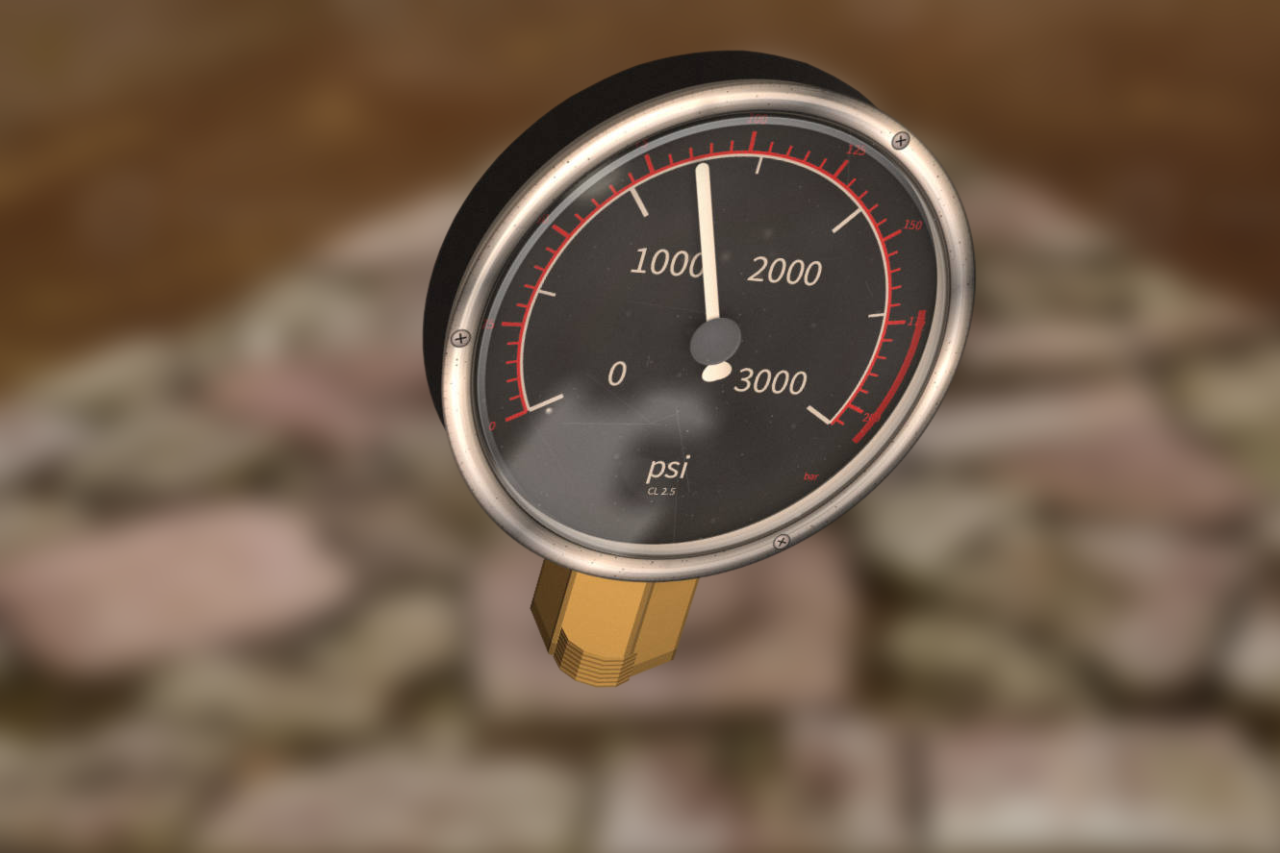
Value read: 1250 psi
